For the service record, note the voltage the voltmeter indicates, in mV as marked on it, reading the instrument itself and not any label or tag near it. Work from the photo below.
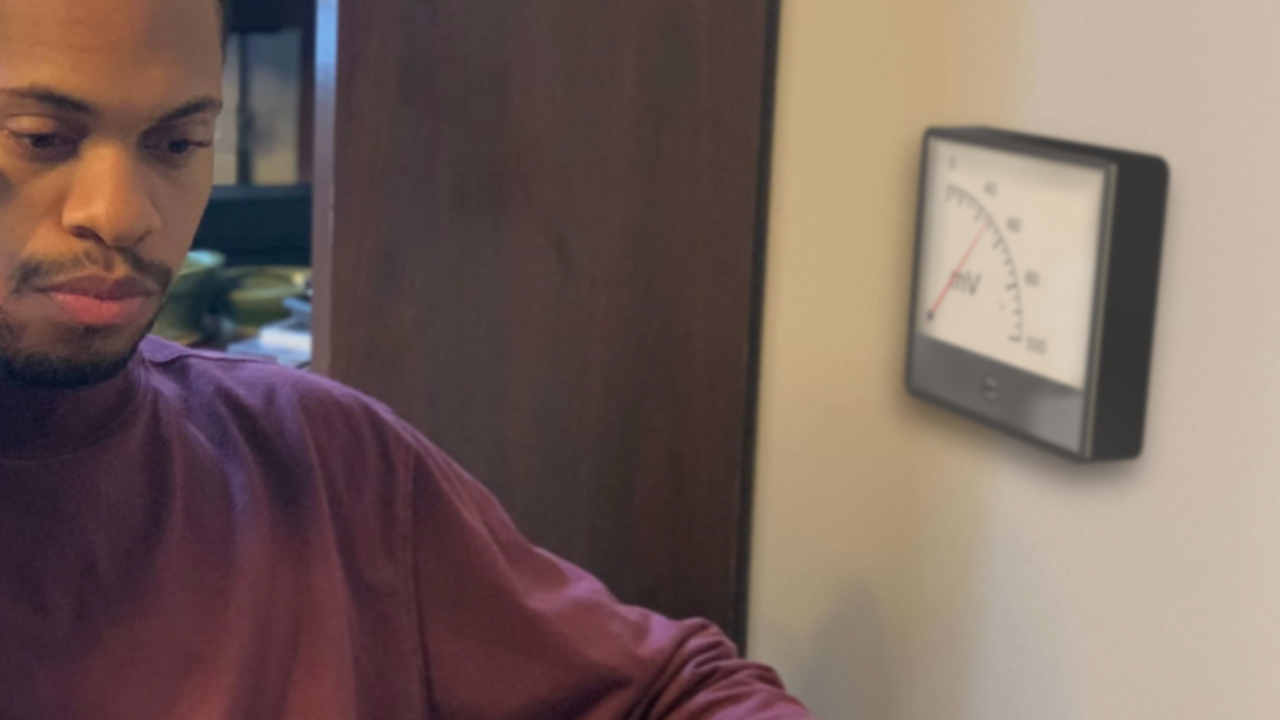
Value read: 50 mV
